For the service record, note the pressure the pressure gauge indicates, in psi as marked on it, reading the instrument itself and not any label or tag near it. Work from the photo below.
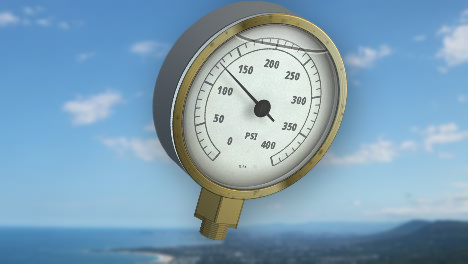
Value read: 125 psi
